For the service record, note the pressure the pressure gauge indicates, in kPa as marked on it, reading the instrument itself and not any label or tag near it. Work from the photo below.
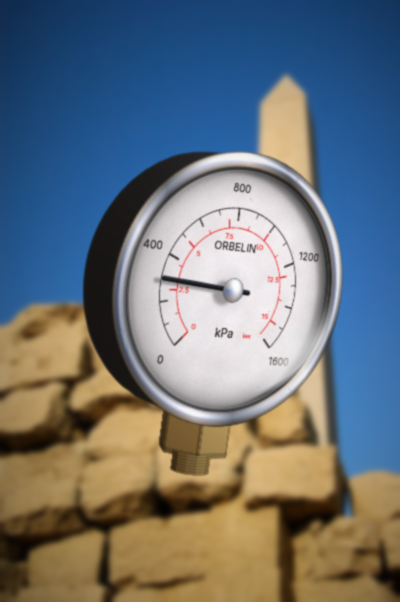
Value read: 300 kPa
